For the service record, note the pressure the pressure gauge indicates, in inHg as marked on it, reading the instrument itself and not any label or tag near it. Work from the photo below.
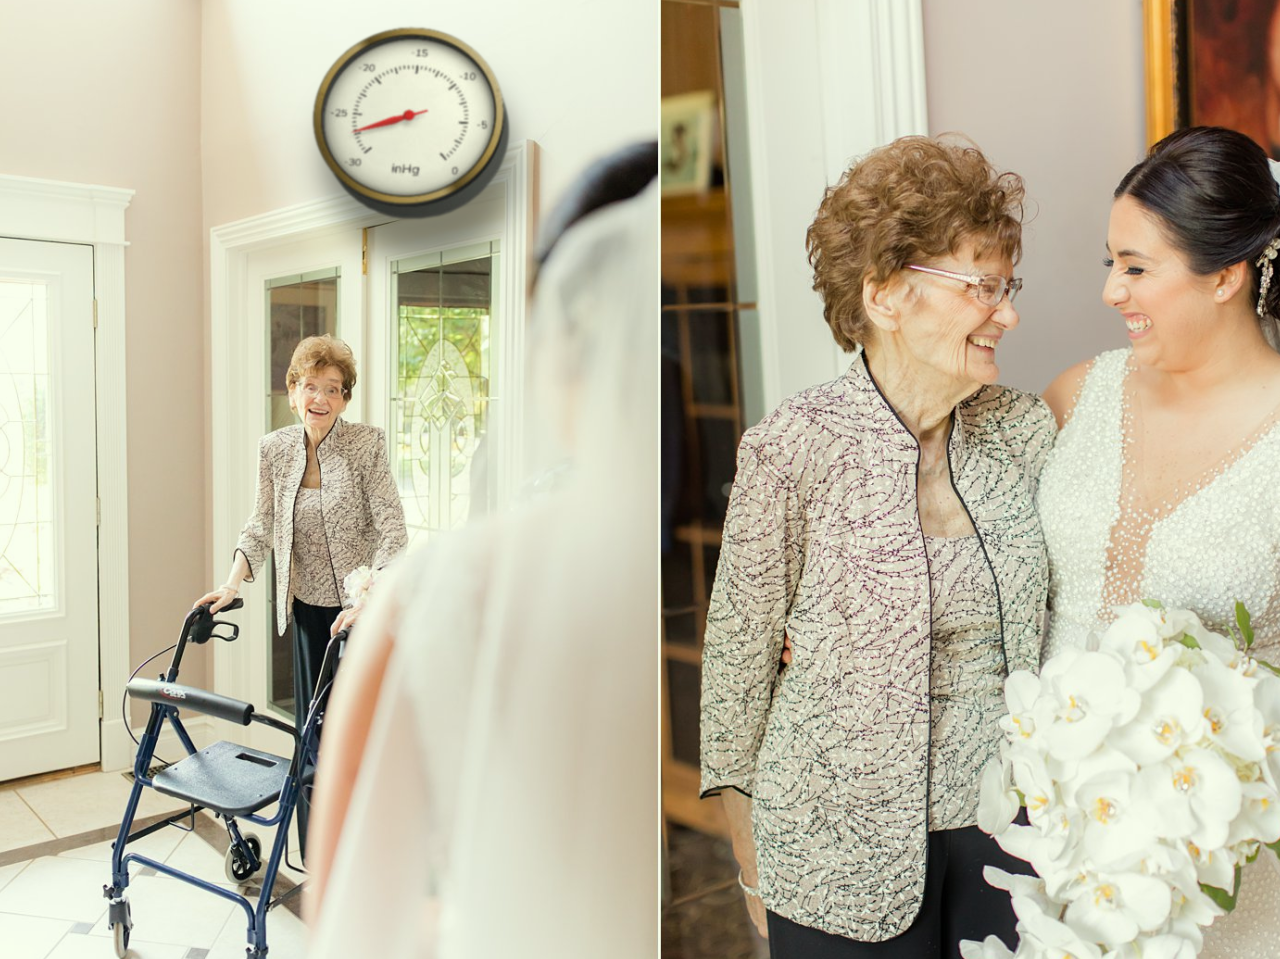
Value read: -27.5 inHg
